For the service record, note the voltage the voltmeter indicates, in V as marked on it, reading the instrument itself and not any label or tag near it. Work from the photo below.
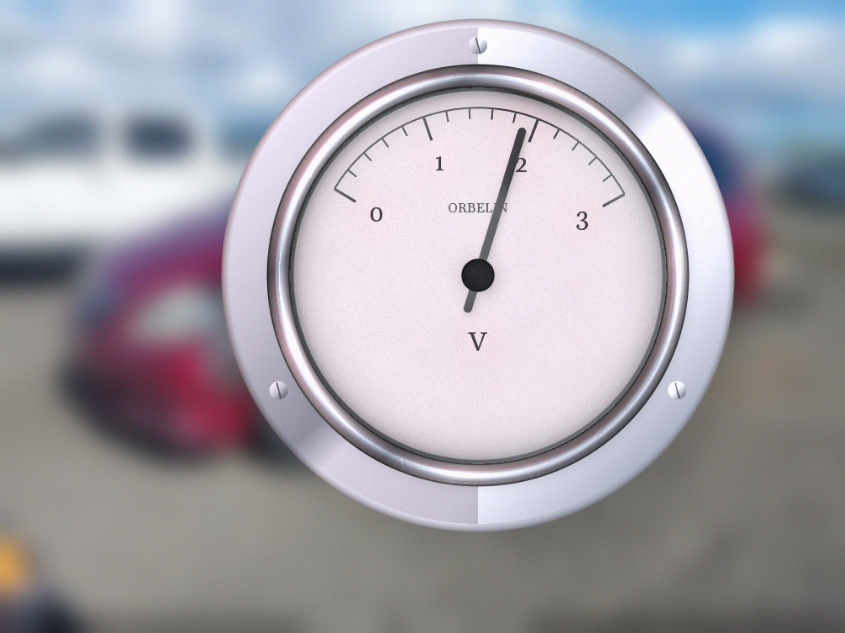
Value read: 1.9 V
